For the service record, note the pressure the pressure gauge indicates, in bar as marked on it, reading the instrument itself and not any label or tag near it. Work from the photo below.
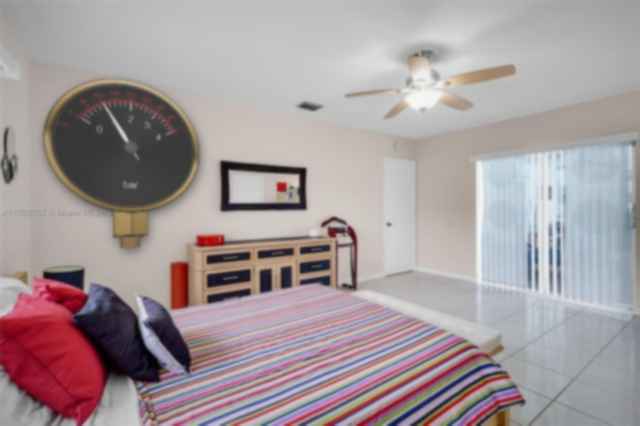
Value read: 1 bar
